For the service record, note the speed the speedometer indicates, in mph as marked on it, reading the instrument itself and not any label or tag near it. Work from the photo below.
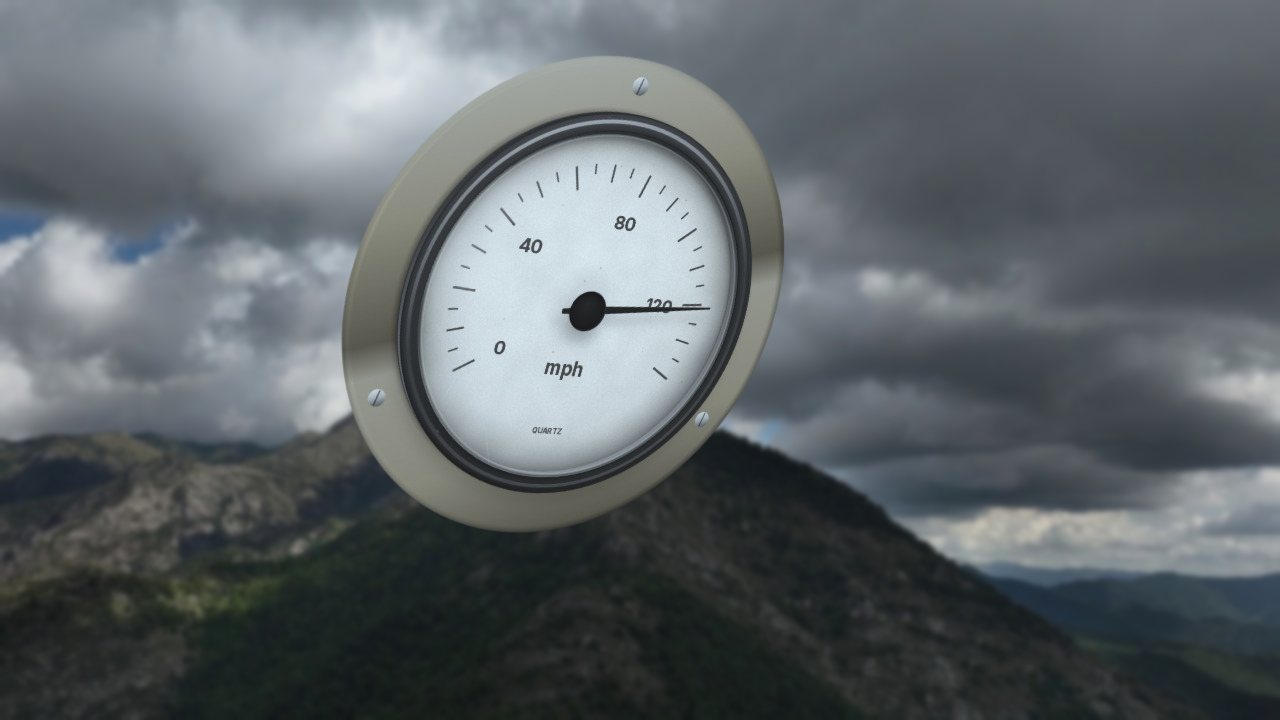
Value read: 120 mph
